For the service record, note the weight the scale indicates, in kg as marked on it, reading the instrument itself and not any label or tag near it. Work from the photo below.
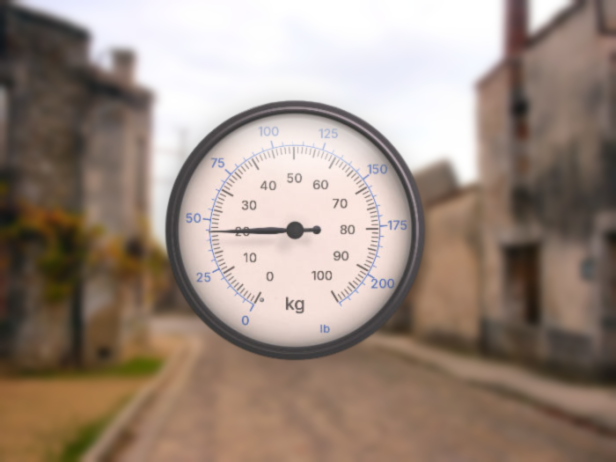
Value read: 20 kg
